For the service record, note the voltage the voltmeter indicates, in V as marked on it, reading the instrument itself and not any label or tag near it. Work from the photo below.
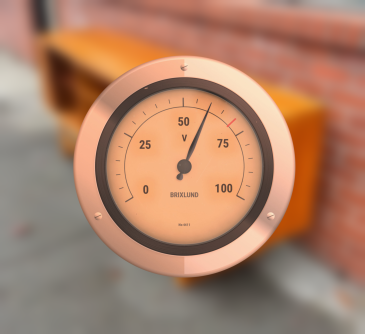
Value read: 60 V
